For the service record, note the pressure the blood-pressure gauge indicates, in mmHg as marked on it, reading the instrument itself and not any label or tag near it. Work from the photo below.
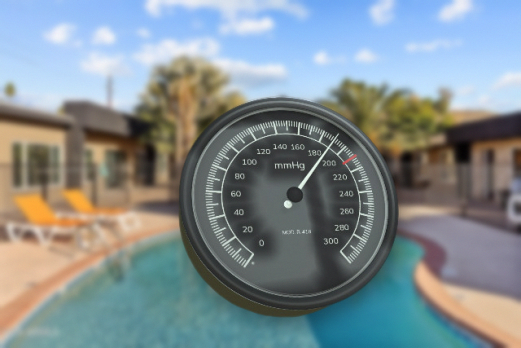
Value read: 190 mmHg
